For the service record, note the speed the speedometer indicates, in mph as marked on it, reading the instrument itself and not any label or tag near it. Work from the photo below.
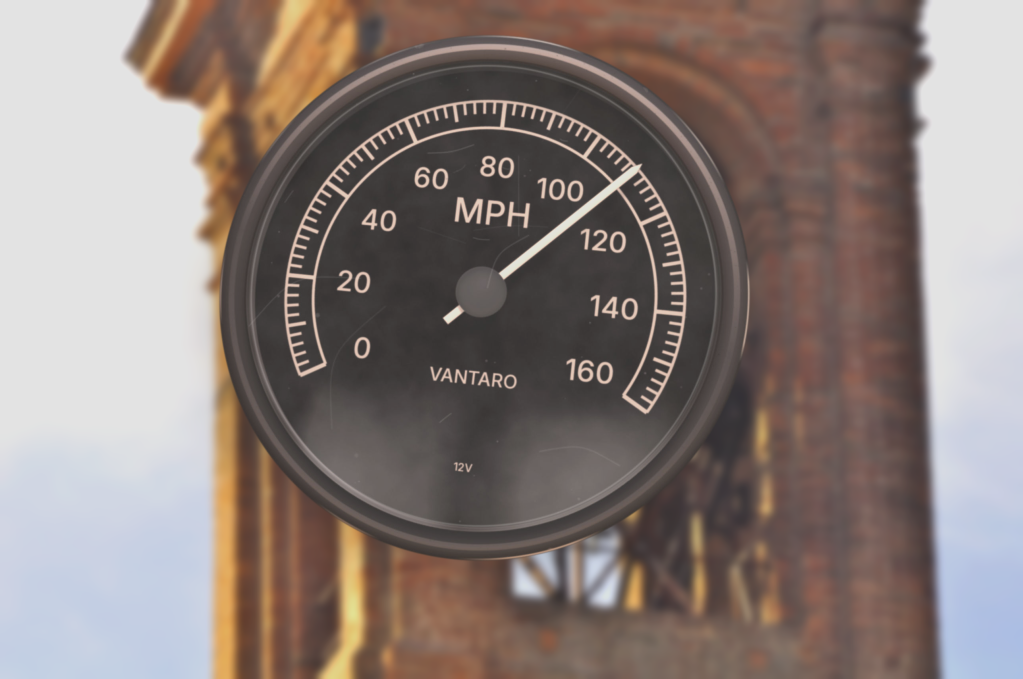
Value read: 110 mph
